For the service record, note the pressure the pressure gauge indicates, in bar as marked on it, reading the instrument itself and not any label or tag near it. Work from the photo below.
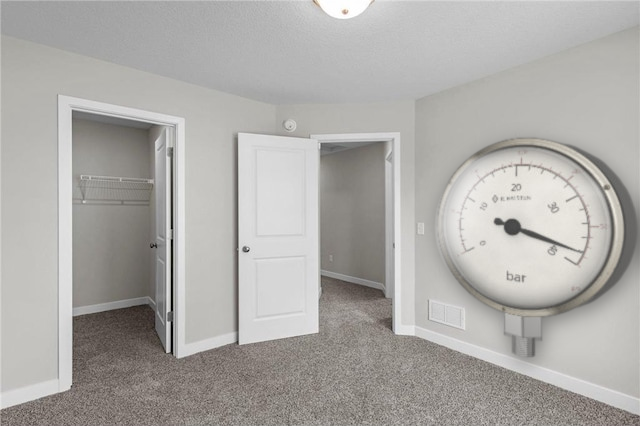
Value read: 38 bar
